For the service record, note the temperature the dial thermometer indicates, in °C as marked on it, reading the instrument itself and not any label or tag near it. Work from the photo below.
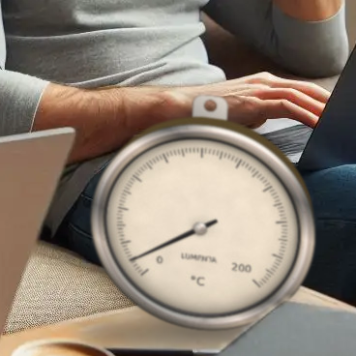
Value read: 10 °C
